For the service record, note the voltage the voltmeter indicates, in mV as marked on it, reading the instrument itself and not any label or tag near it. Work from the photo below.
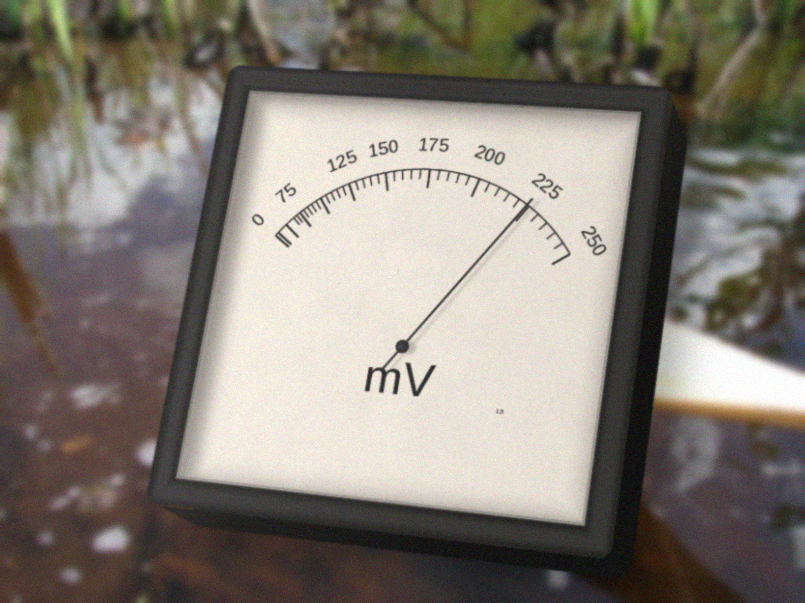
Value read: 225 mV
